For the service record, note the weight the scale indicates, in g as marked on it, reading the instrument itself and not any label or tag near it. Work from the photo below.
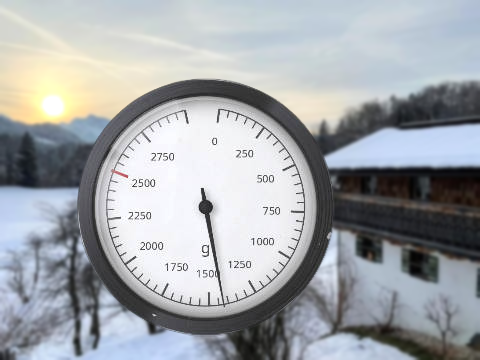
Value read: 1425 g
